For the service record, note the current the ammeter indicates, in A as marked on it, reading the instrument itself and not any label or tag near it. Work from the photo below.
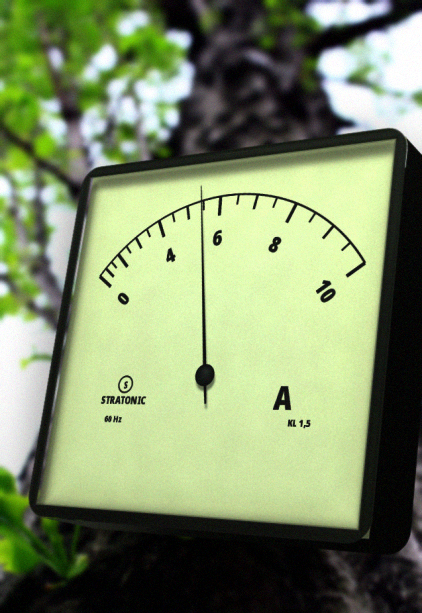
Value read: 5.5 A
